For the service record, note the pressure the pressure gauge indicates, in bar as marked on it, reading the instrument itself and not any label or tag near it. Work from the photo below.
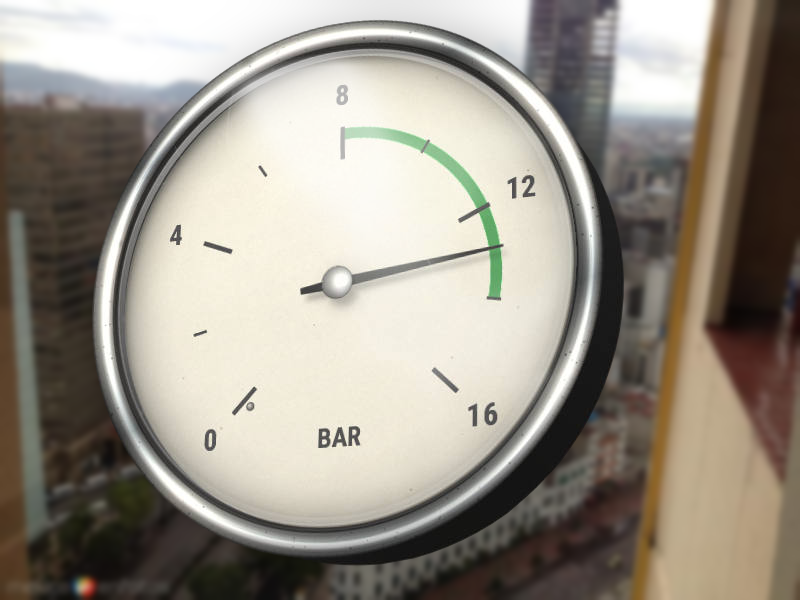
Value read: 13 bar
